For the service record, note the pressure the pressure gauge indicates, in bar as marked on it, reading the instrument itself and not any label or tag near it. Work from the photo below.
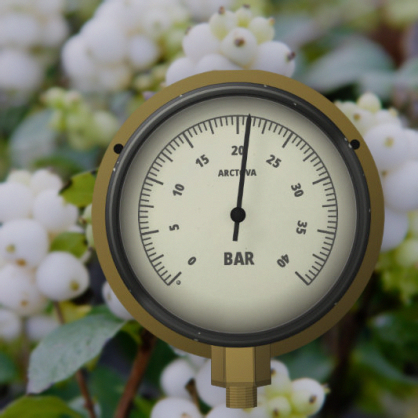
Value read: 21 bar
